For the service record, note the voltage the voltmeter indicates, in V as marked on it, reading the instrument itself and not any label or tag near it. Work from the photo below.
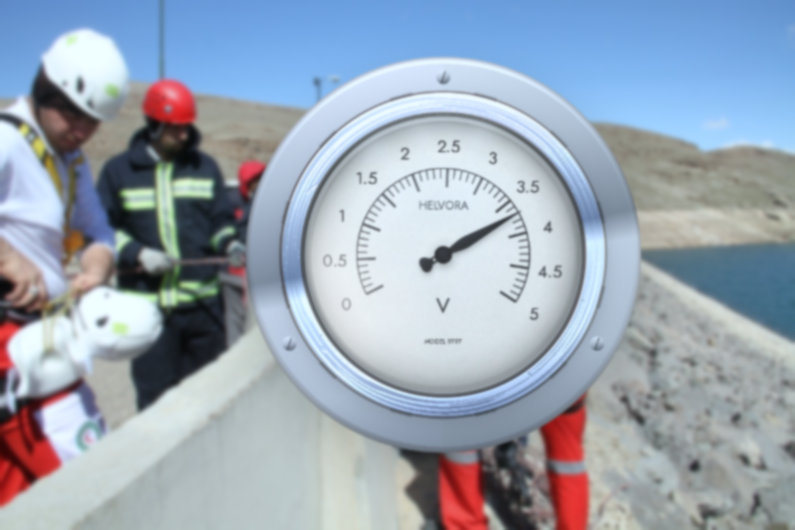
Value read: 3.7 V
